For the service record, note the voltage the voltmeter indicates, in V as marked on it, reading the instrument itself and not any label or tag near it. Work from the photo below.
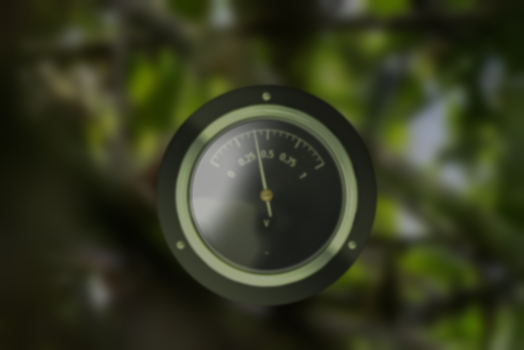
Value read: 0.4 V
